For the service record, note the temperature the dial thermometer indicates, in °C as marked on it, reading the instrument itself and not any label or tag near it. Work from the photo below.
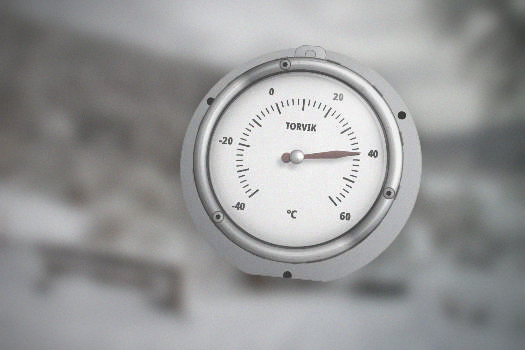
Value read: 40 °C
